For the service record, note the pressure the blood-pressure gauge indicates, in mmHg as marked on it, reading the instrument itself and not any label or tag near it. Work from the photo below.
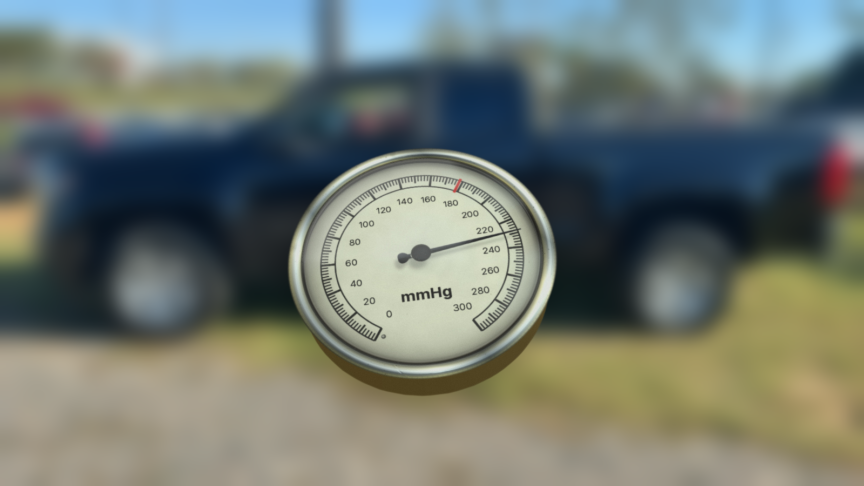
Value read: 230 mmHg
